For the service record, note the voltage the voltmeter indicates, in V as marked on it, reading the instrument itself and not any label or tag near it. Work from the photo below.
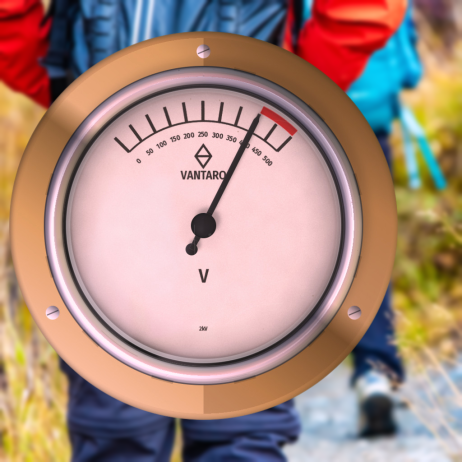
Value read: 400 V
